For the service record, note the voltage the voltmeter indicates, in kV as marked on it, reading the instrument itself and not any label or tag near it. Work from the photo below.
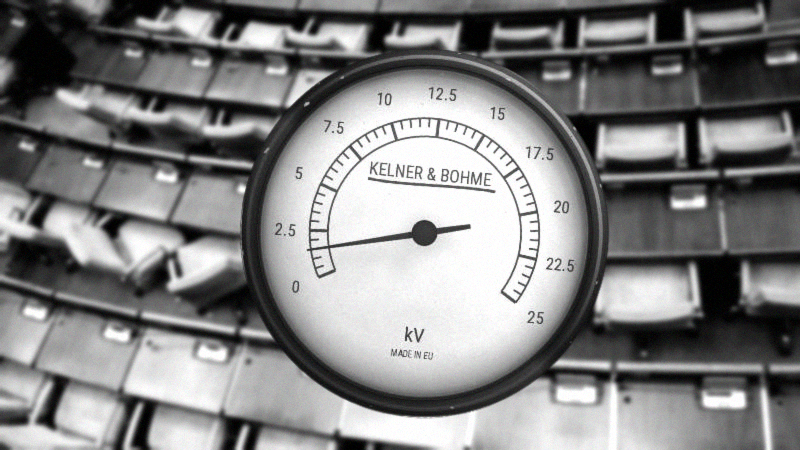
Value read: 1.5 kV
